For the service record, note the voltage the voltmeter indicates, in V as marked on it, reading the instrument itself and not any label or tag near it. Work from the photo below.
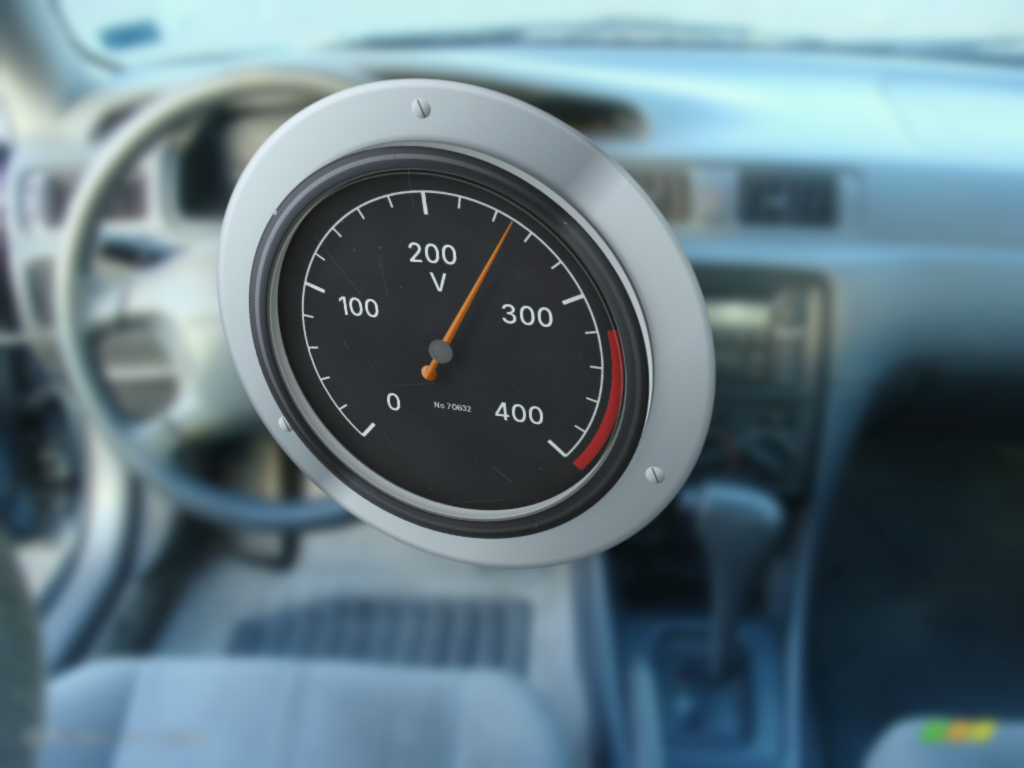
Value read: 250 V
